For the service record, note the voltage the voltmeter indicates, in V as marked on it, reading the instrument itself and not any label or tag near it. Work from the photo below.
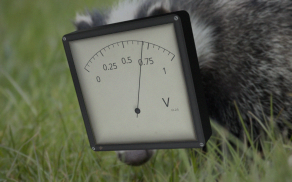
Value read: 0.7 V
